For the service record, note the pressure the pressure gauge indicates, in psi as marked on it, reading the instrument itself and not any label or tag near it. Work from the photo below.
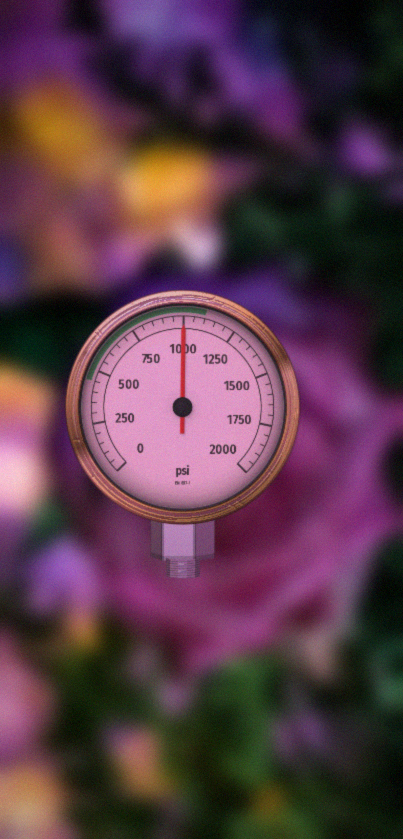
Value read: 1000 psi
